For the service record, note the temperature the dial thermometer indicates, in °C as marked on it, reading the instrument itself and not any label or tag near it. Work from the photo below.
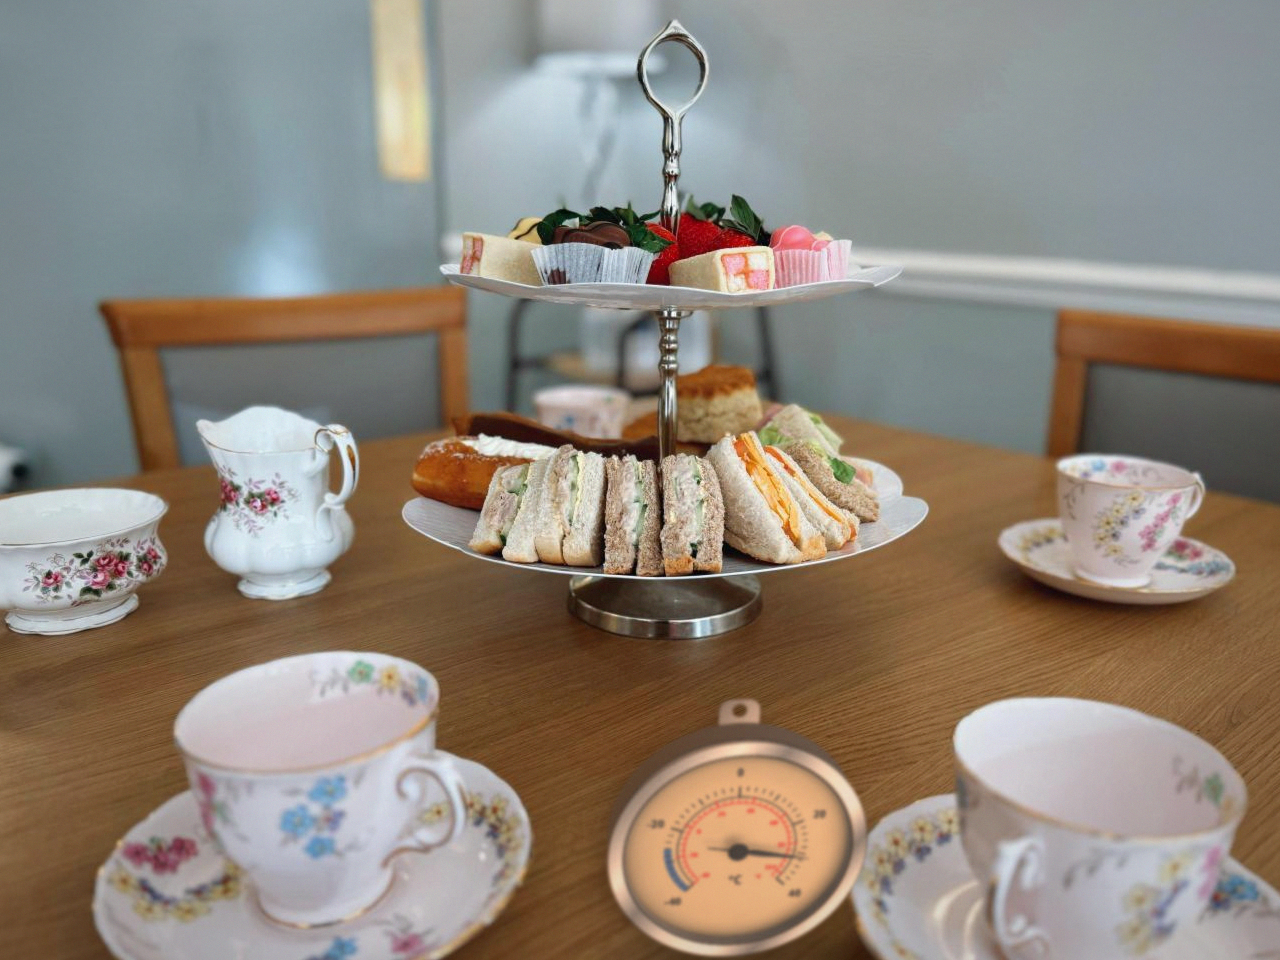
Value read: 30 °C
